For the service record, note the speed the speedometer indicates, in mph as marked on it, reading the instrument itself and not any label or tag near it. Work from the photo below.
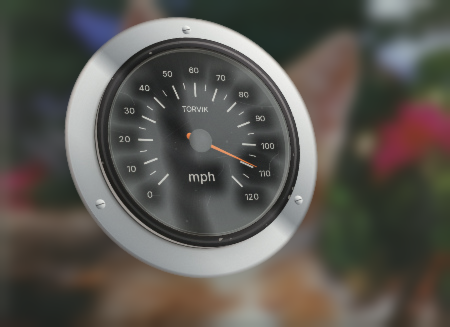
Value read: 110 mph
